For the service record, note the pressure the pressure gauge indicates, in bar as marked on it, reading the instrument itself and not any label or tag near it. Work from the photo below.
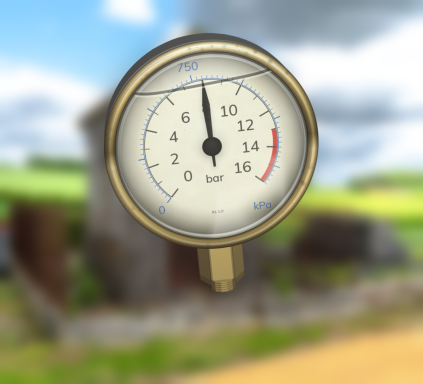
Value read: 8 bar
